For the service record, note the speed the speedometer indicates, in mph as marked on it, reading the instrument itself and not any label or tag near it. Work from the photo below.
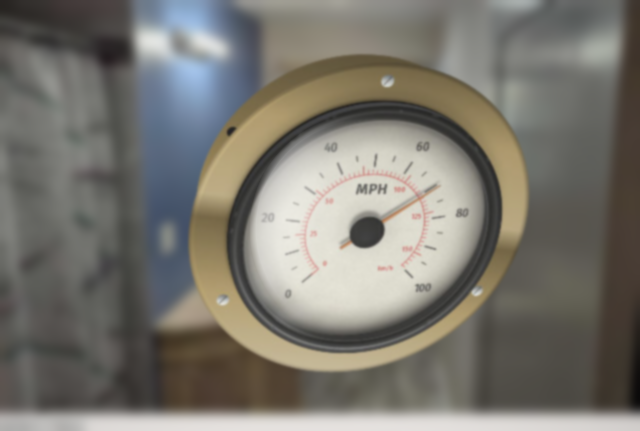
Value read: 70 mph
